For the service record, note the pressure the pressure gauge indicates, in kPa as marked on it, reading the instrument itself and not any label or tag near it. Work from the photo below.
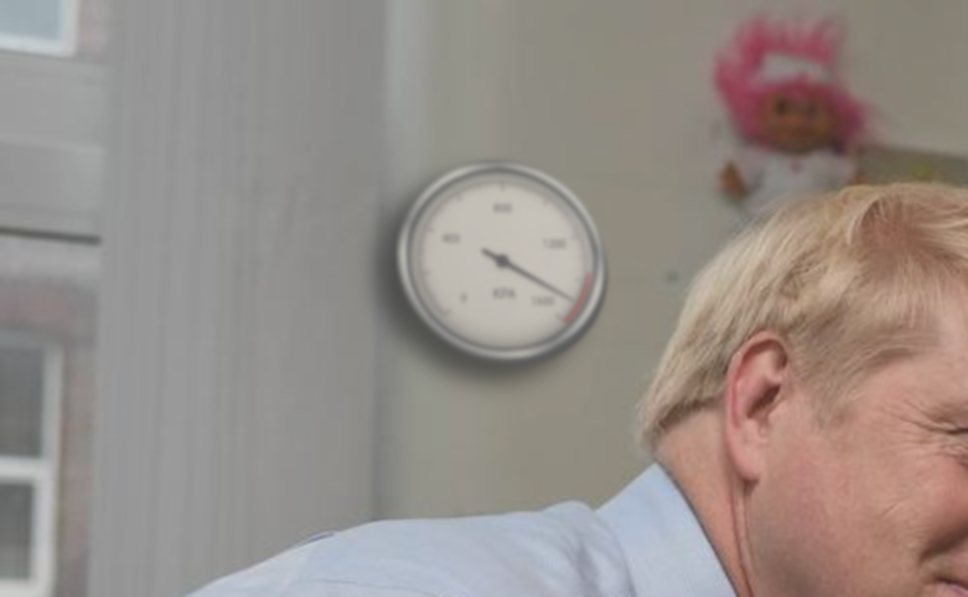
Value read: 1500 kPa
